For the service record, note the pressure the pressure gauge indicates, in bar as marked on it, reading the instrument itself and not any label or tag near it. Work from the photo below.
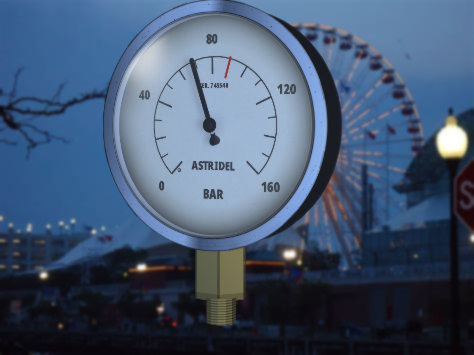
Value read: 70 bar
